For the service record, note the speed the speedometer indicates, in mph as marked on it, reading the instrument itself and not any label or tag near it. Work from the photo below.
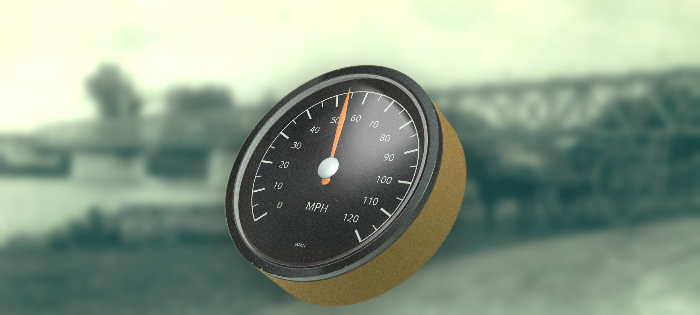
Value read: 55 mph
